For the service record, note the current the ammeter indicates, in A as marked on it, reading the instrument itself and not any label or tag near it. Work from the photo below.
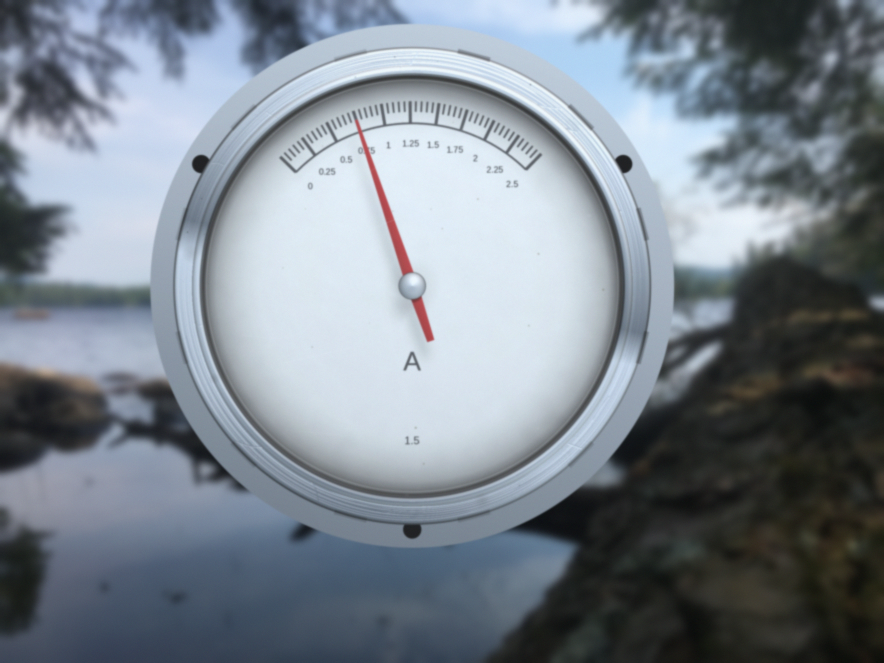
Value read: 0.75 A
